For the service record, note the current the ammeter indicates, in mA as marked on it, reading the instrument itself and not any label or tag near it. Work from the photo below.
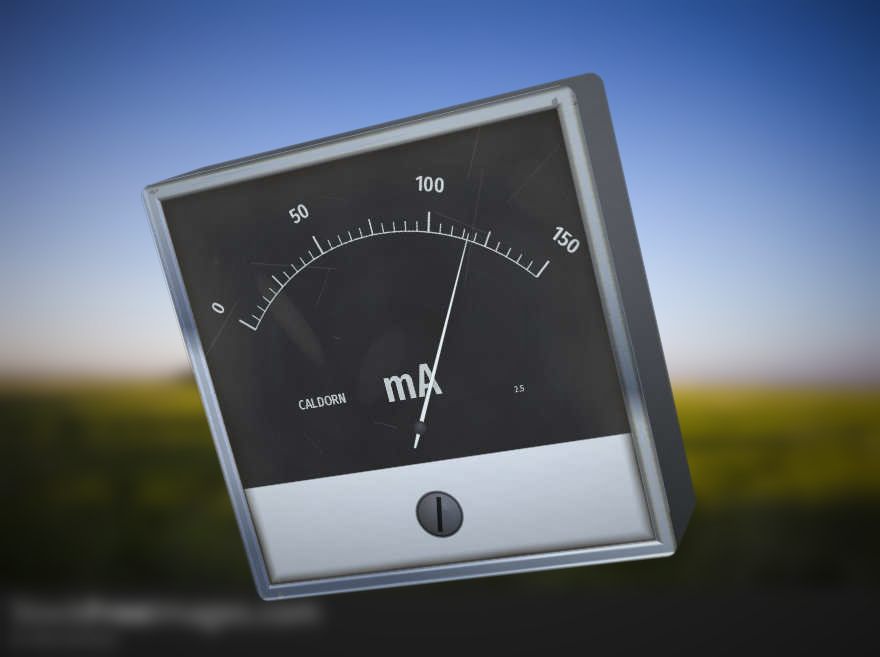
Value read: 117.5 mA
